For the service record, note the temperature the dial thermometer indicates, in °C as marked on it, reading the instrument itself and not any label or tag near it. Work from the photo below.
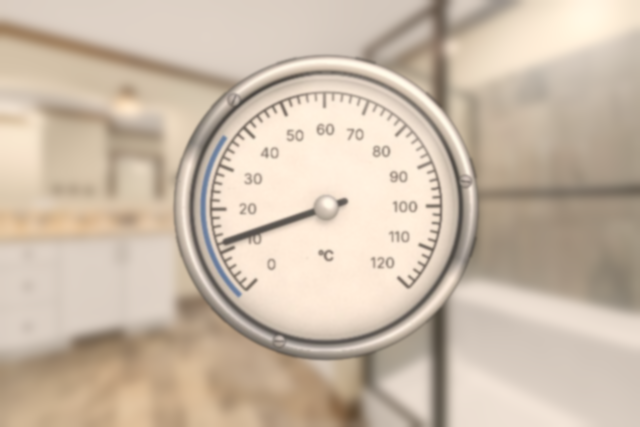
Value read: 12 °C
